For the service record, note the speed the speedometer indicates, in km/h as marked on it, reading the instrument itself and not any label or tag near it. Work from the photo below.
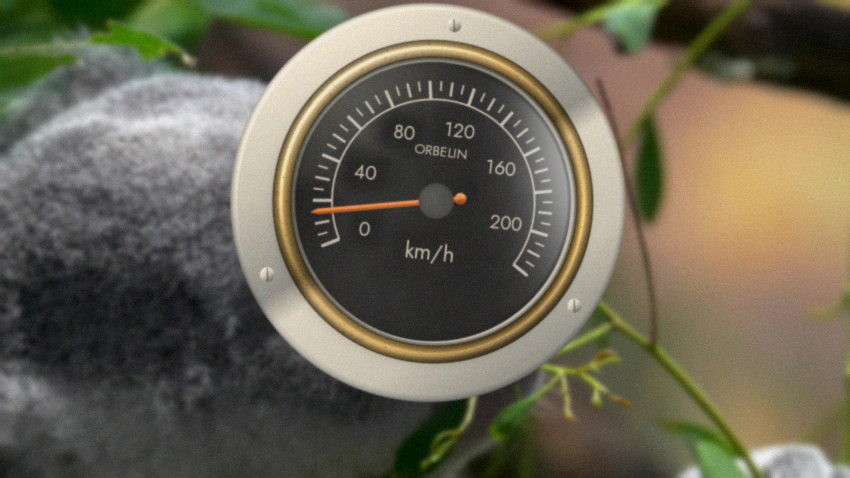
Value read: 15 km/h
